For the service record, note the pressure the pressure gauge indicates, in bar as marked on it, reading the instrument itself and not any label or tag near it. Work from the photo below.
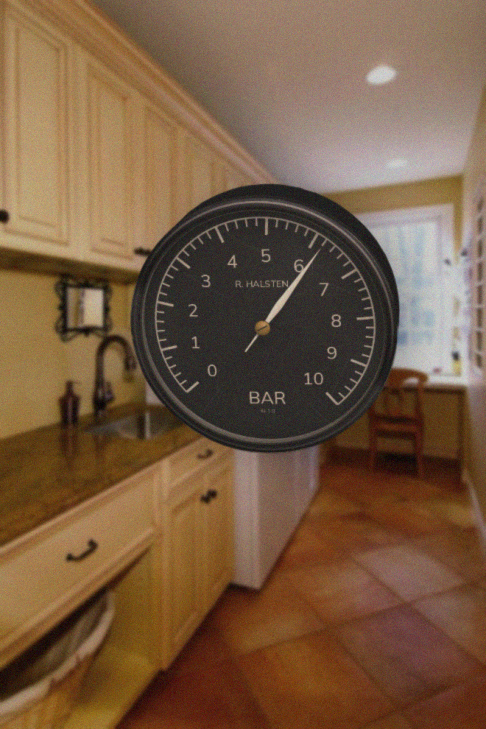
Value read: 6.2 bar
